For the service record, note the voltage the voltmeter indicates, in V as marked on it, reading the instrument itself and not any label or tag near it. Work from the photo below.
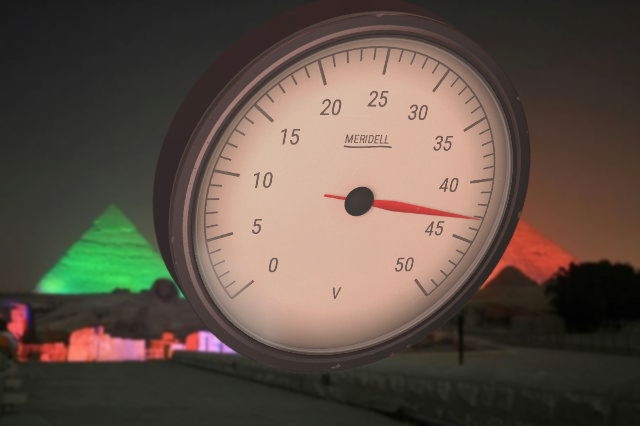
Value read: 43 V
